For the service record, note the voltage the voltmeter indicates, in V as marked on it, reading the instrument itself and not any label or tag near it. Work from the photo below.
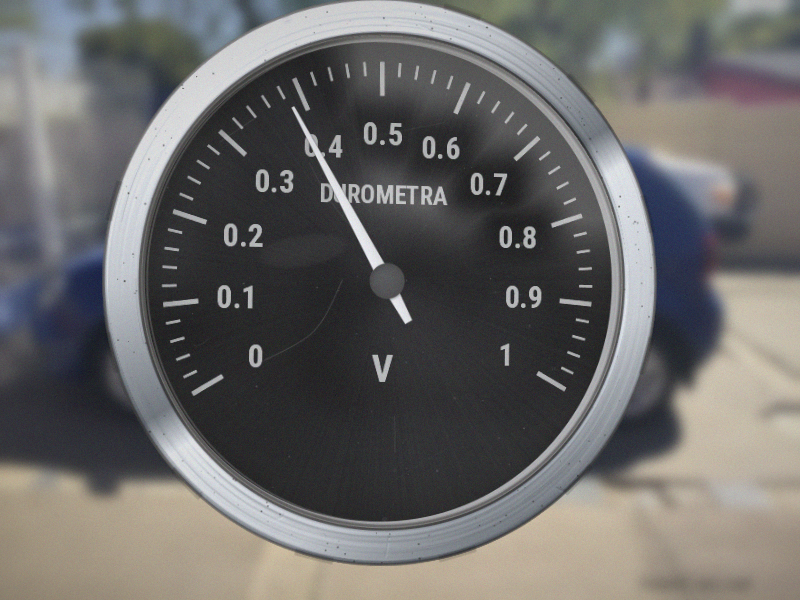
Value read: 0.38 V
